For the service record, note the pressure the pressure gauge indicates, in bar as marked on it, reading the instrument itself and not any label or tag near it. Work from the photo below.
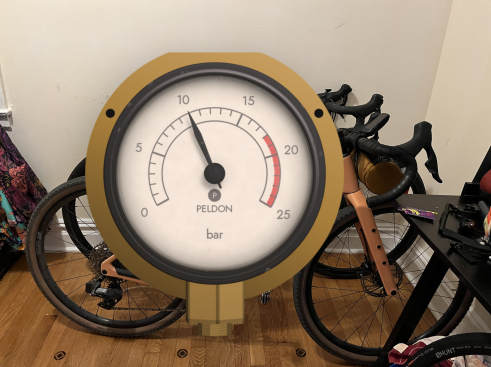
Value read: 10 bar
